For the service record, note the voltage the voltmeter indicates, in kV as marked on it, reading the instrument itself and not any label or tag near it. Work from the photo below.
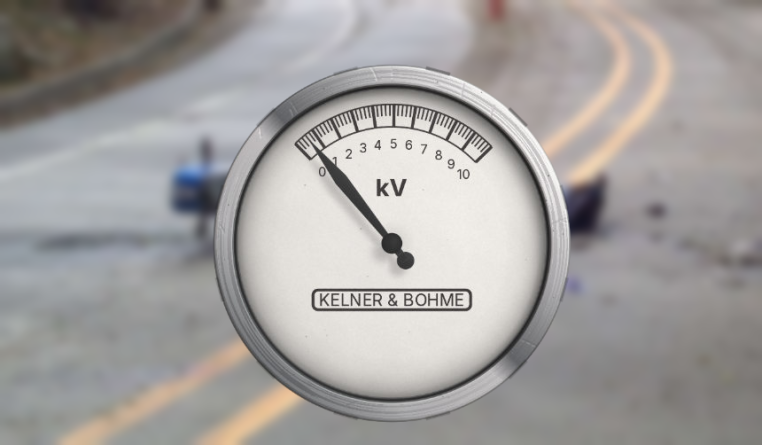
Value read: 0.6 kV
